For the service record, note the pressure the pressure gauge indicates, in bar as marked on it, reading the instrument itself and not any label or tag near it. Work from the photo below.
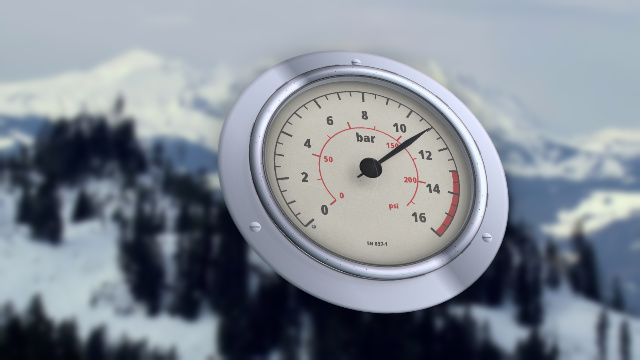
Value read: 11 bar
